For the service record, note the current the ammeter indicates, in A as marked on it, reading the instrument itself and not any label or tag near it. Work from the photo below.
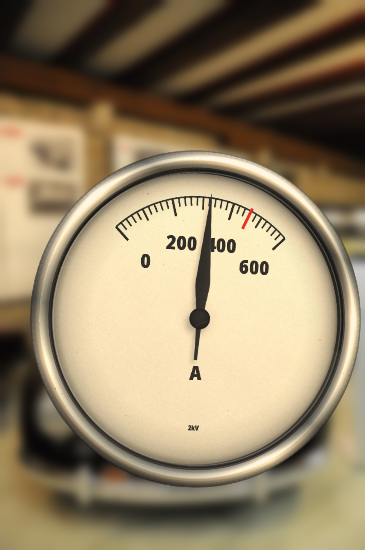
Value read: 320 A
